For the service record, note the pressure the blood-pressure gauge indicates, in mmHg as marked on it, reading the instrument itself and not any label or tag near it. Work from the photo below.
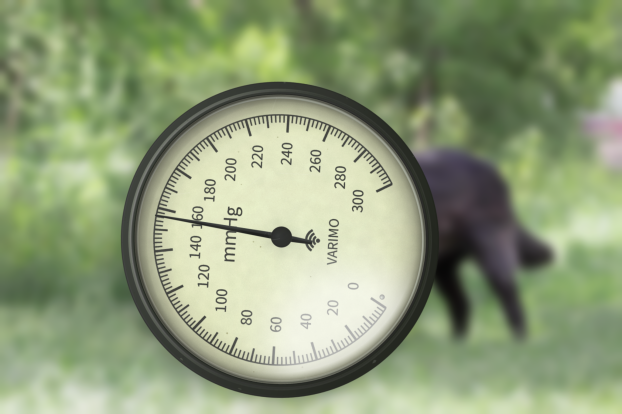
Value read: 156 mmHg
